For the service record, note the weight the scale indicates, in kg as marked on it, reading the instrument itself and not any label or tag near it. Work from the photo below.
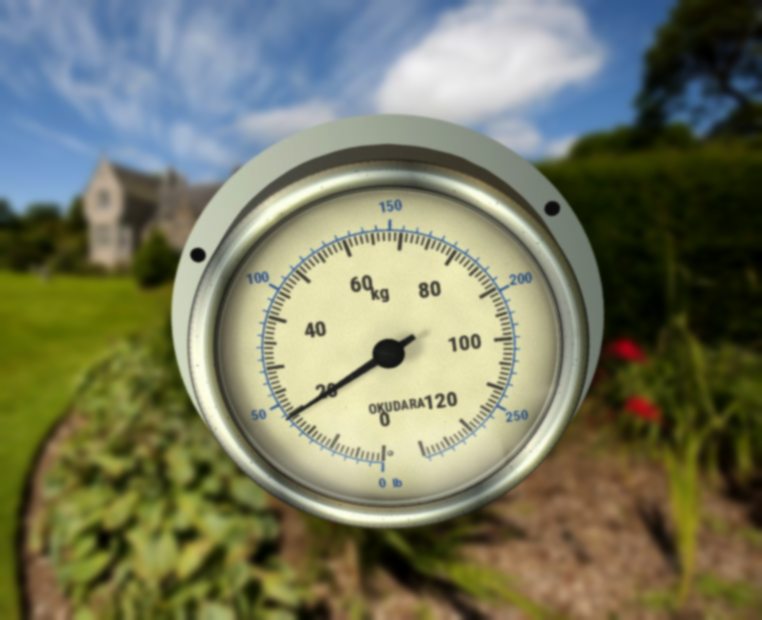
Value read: 20 kg
